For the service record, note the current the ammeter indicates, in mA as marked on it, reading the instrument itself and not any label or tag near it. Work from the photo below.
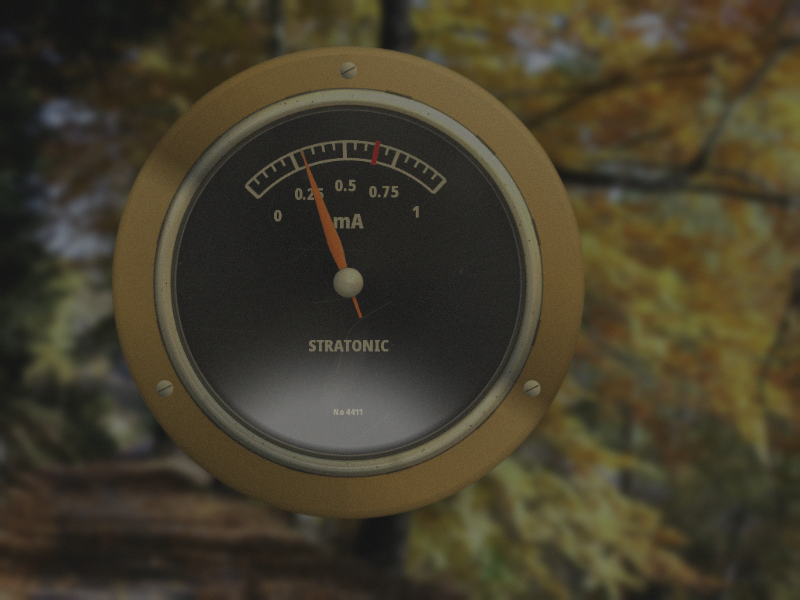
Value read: 0.3 mA
